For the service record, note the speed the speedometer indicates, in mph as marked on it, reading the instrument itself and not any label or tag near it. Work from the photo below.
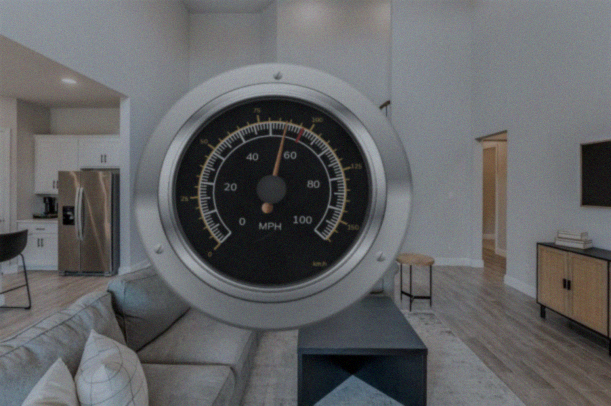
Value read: 55 mph
